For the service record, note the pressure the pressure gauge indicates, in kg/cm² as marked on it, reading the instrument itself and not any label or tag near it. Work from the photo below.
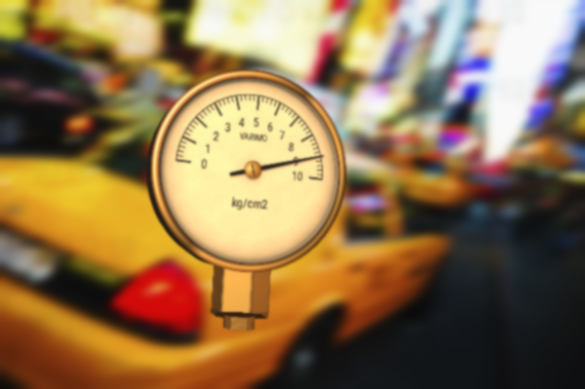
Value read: 9 kg/cm²
